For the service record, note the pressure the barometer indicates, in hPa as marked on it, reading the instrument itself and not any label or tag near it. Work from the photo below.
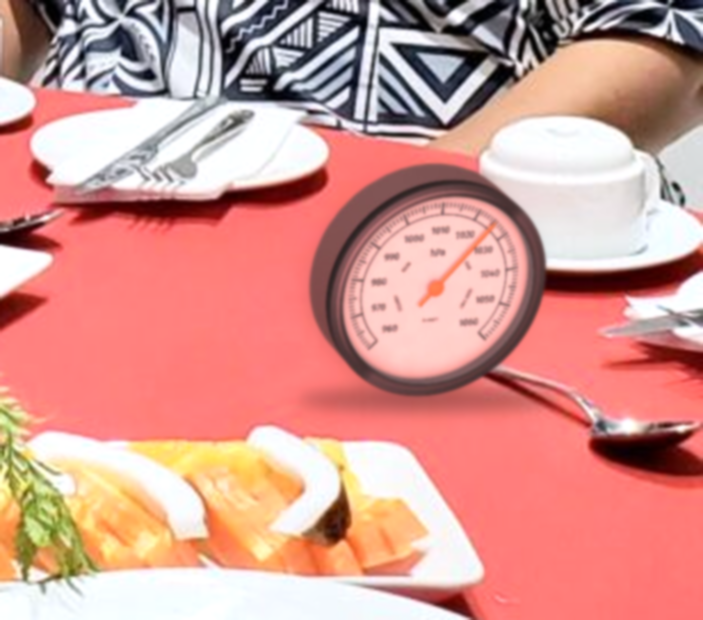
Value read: 1025 hPa
